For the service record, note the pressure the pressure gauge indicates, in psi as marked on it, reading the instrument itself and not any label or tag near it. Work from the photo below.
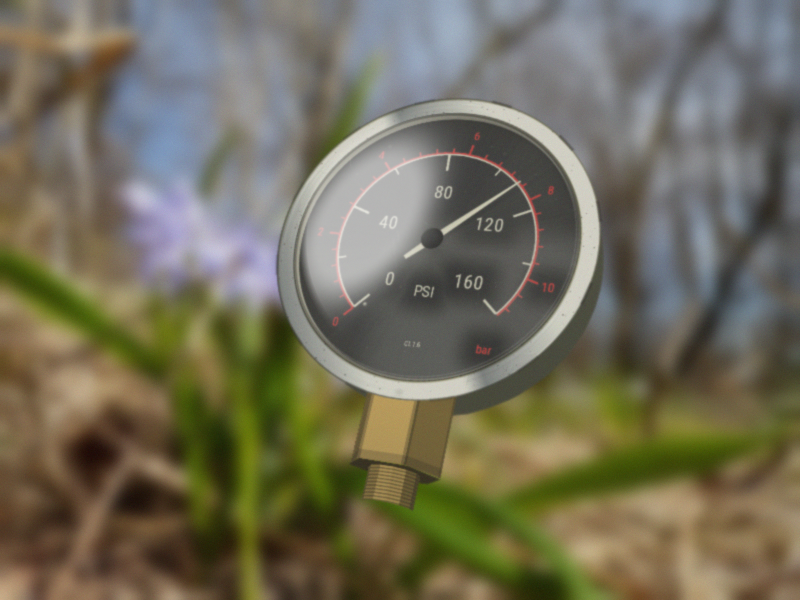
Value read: 110 psi
